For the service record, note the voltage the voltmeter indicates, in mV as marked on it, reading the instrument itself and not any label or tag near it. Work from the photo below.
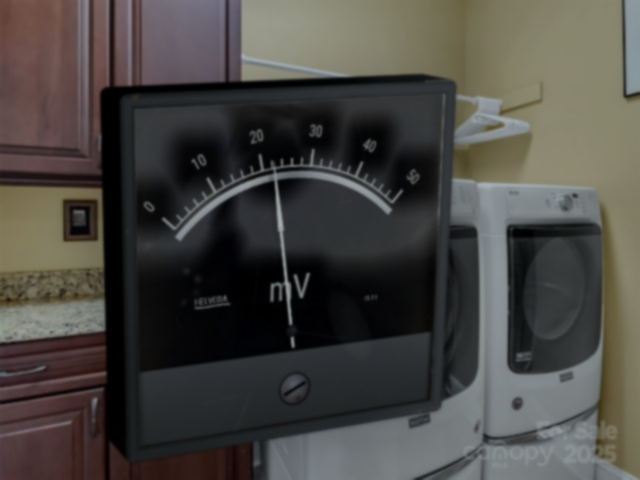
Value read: 22 mV
